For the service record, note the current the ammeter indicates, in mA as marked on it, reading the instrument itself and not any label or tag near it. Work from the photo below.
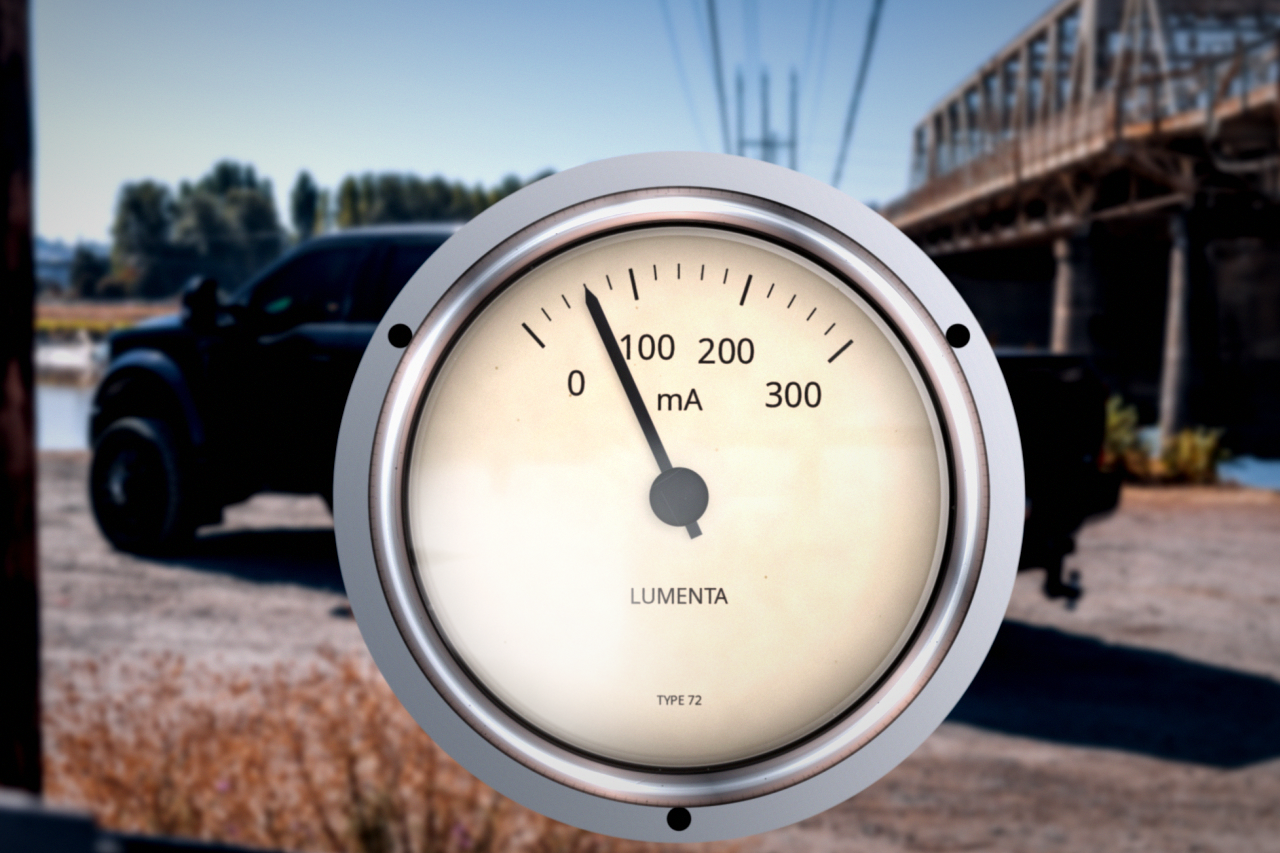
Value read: 60 mA
